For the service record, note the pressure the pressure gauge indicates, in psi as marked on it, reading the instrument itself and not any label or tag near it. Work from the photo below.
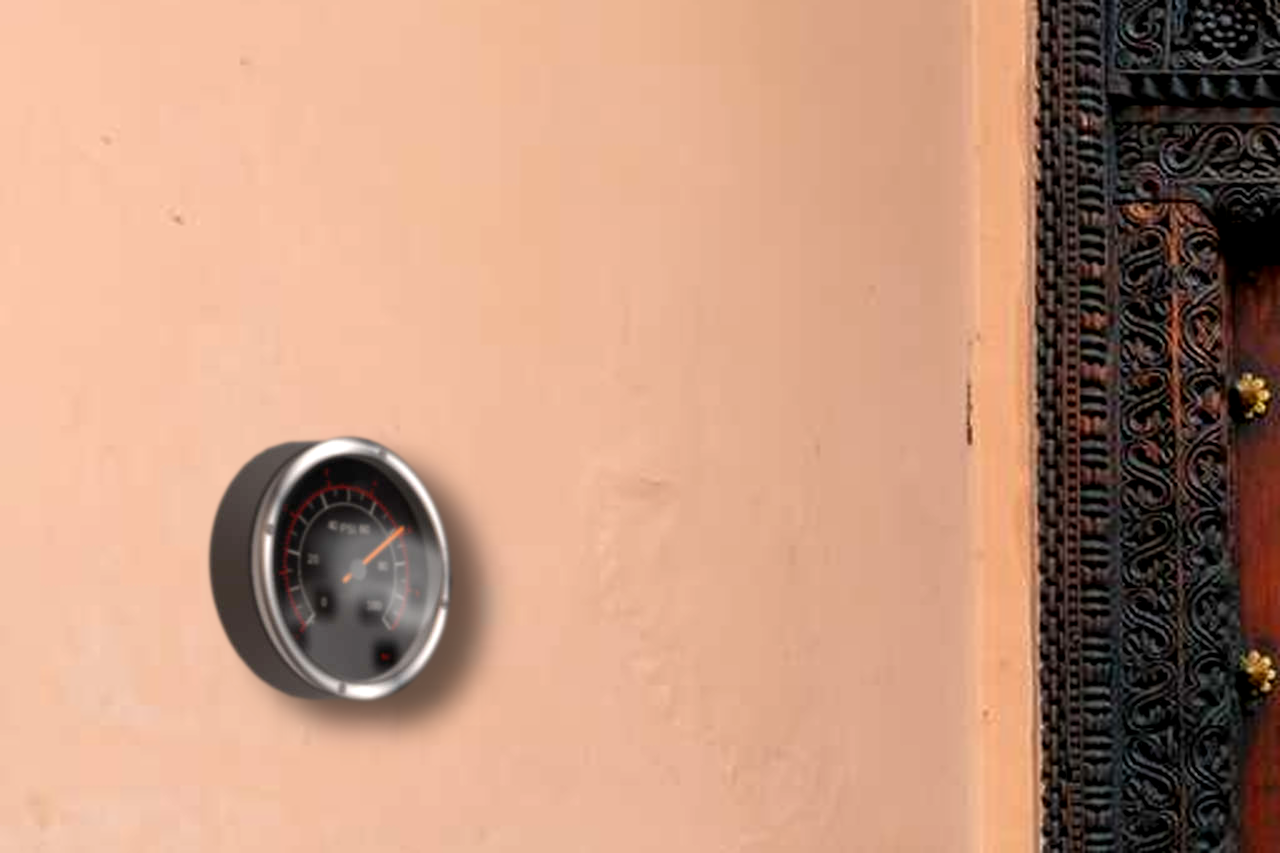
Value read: 70 psi
